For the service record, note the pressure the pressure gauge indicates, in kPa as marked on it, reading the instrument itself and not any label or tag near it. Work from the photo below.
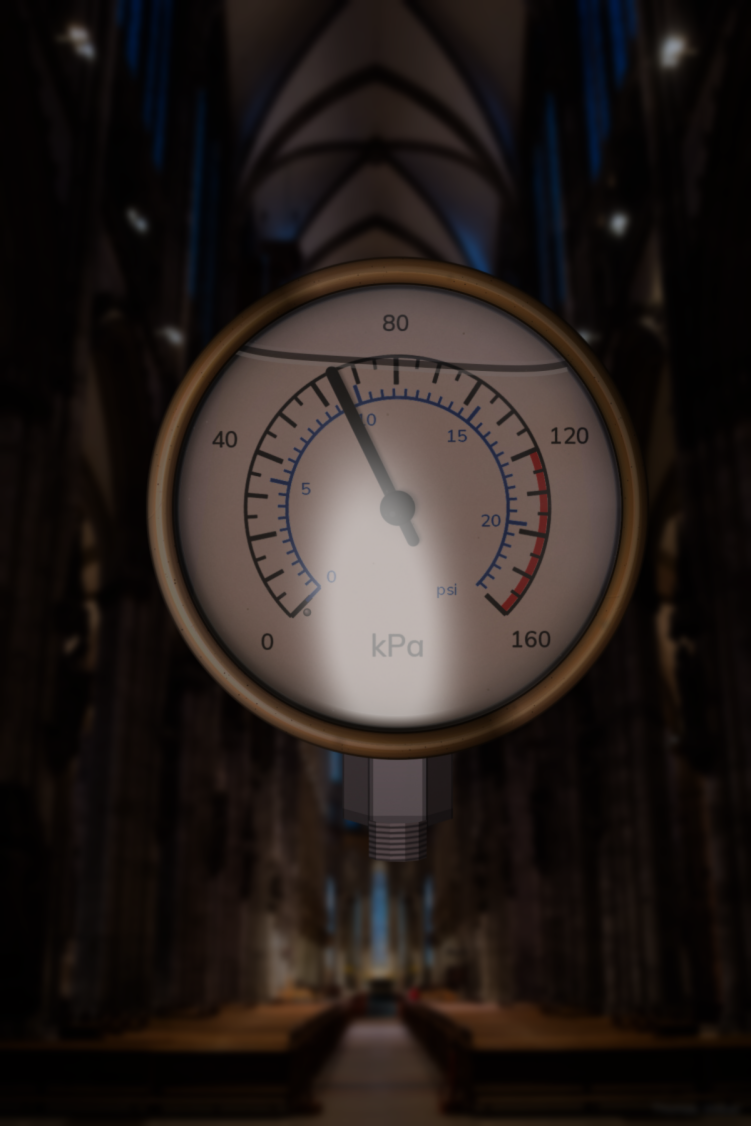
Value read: 65 kPa
